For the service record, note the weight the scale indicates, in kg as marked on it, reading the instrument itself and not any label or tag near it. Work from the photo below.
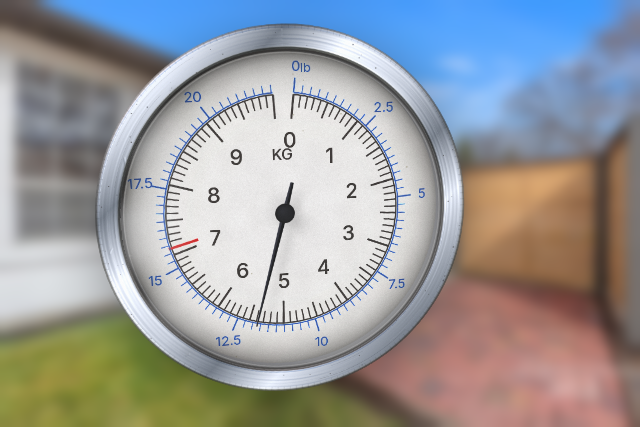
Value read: 5.4 kg
